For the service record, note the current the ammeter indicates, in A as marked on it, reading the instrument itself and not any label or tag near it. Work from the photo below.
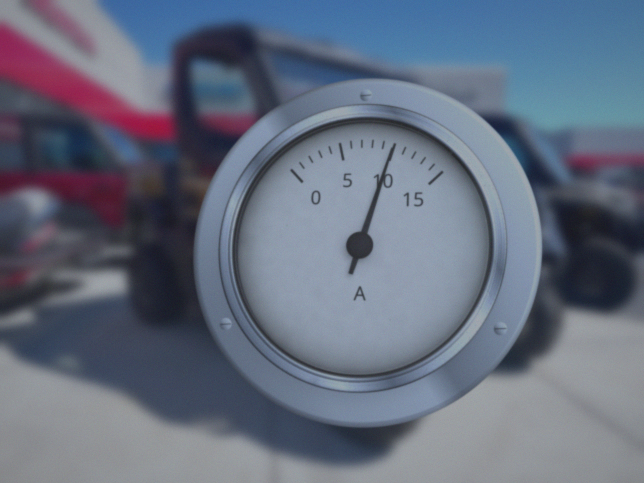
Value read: 10 A
